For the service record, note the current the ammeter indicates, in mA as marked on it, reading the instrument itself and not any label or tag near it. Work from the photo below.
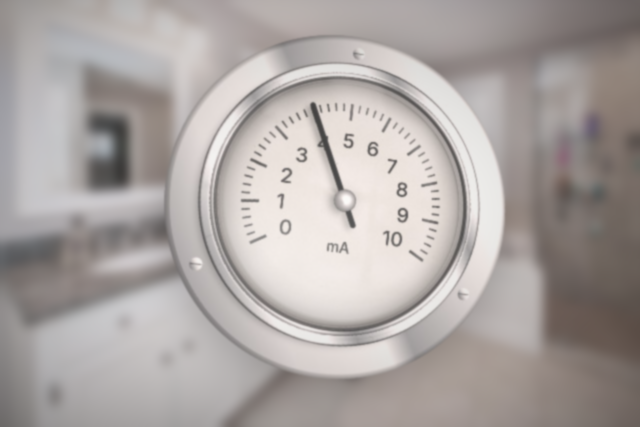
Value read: 4 mA
